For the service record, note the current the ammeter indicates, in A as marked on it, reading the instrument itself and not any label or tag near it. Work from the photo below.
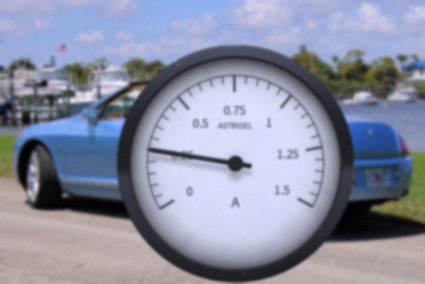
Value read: 0.25 A
